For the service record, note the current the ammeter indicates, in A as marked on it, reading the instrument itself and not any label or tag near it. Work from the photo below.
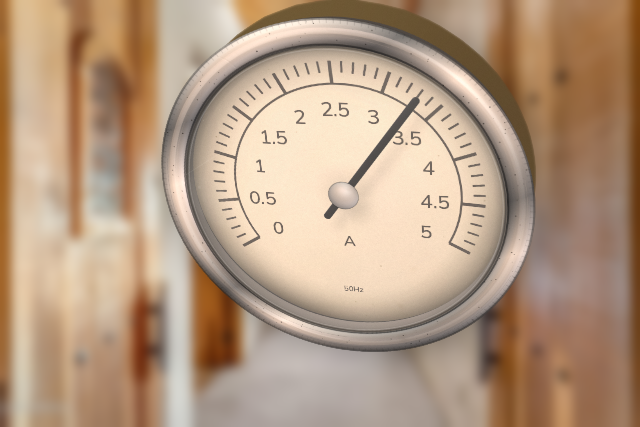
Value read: 3.3 A
